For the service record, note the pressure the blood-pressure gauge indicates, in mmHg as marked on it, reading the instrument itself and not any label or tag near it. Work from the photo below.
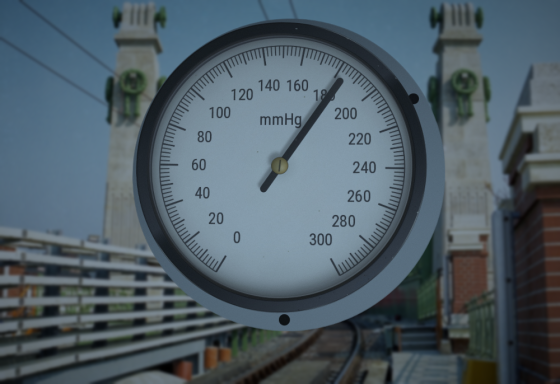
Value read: 184 mmHg
